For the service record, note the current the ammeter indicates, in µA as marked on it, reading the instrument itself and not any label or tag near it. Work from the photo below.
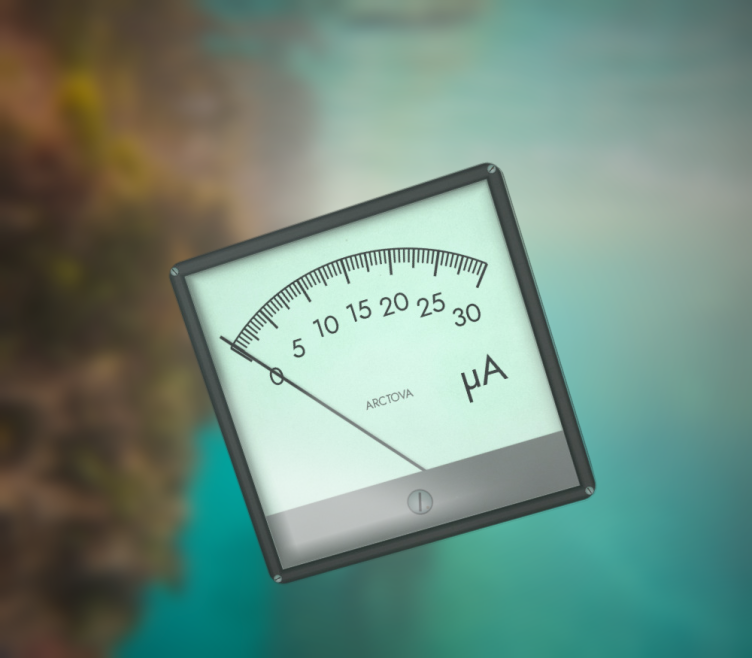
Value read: 0.5 µA
